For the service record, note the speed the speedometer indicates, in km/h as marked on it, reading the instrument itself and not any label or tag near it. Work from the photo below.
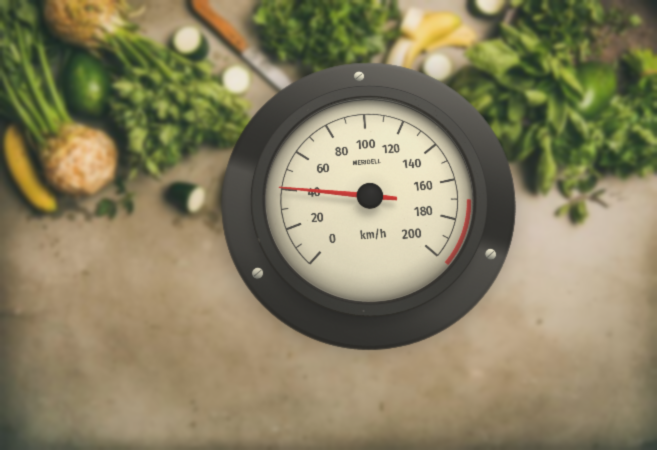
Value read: 40 km/h
